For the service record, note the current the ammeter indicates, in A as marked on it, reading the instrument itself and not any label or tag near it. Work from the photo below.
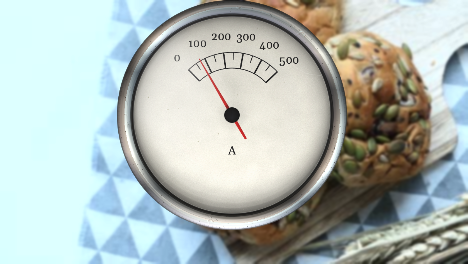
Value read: 75 A
